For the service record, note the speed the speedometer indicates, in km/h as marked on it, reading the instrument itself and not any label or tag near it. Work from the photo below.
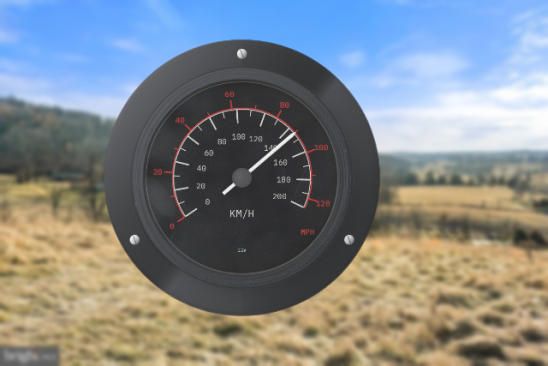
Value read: 145 km/h
